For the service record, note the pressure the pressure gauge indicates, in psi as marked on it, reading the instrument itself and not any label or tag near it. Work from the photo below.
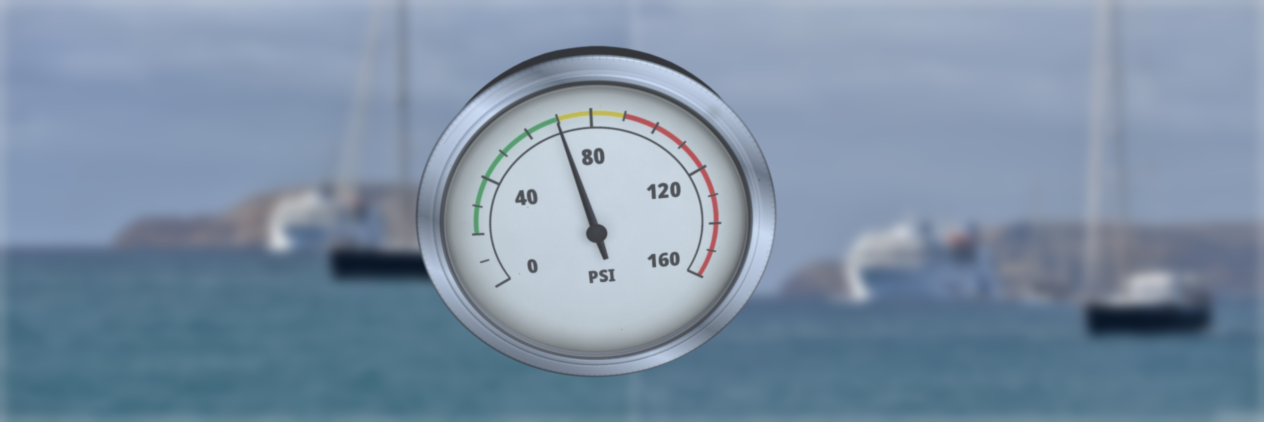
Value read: 70 psi
